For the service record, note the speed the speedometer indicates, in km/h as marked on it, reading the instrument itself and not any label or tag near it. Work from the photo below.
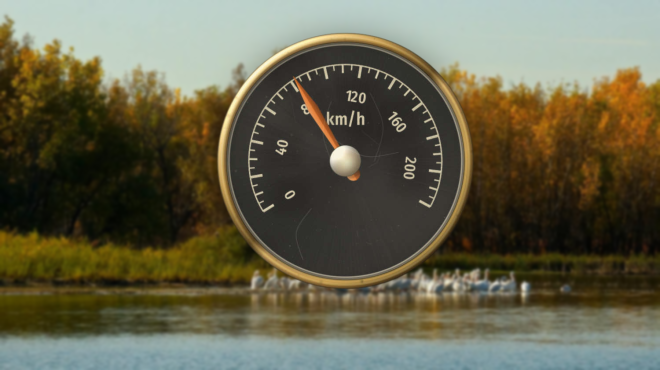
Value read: 82.5 km/h
